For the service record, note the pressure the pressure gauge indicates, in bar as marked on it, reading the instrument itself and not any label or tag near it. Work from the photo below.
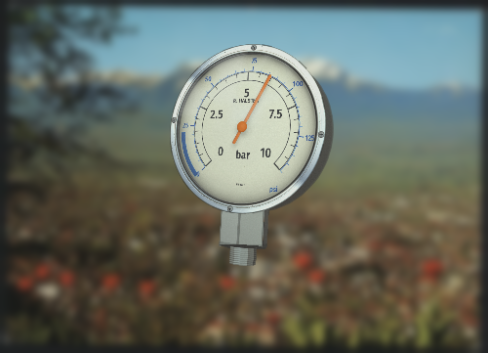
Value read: 6 bar
